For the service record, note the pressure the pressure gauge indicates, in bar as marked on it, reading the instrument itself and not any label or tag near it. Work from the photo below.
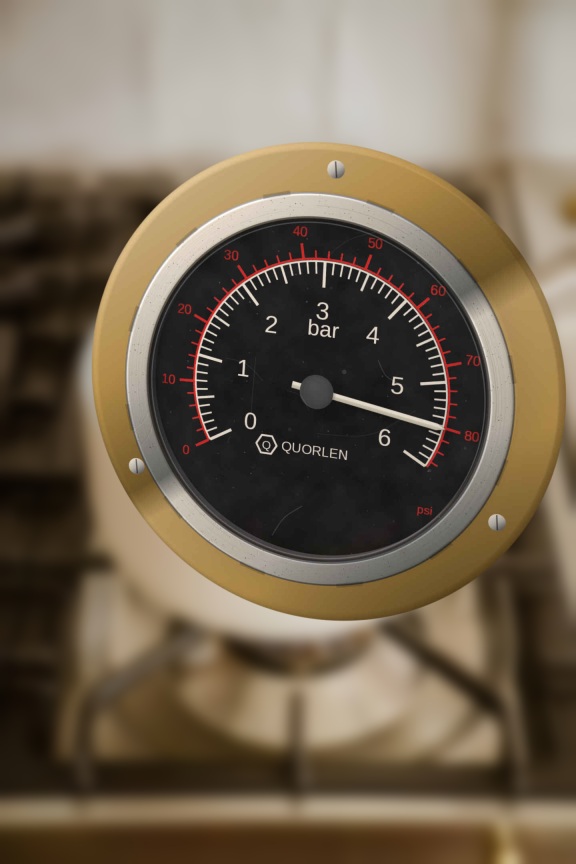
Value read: 5.5 bar
